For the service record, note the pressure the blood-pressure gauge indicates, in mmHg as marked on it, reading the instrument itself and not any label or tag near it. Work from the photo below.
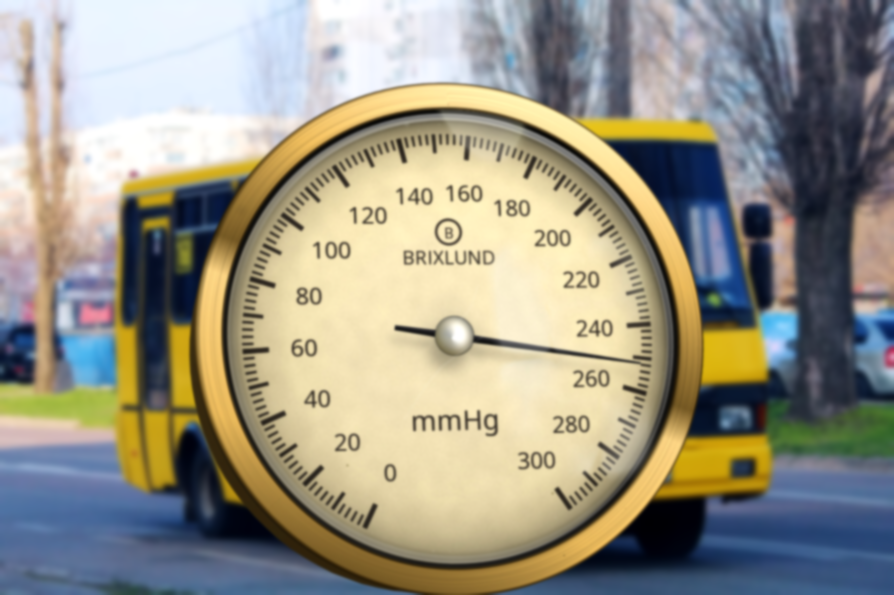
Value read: 252 mmHg
